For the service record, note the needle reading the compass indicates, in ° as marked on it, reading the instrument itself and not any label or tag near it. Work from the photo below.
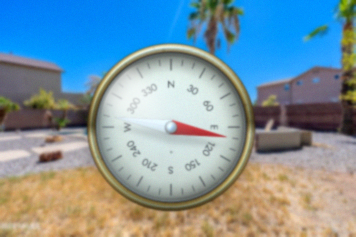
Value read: 100 °
